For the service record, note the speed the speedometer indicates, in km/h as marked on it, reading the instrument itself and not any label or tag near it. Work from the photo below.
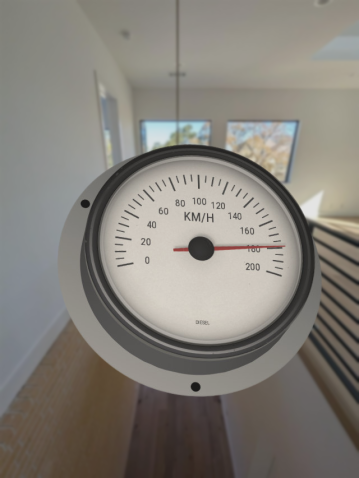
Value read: 180 km/h
